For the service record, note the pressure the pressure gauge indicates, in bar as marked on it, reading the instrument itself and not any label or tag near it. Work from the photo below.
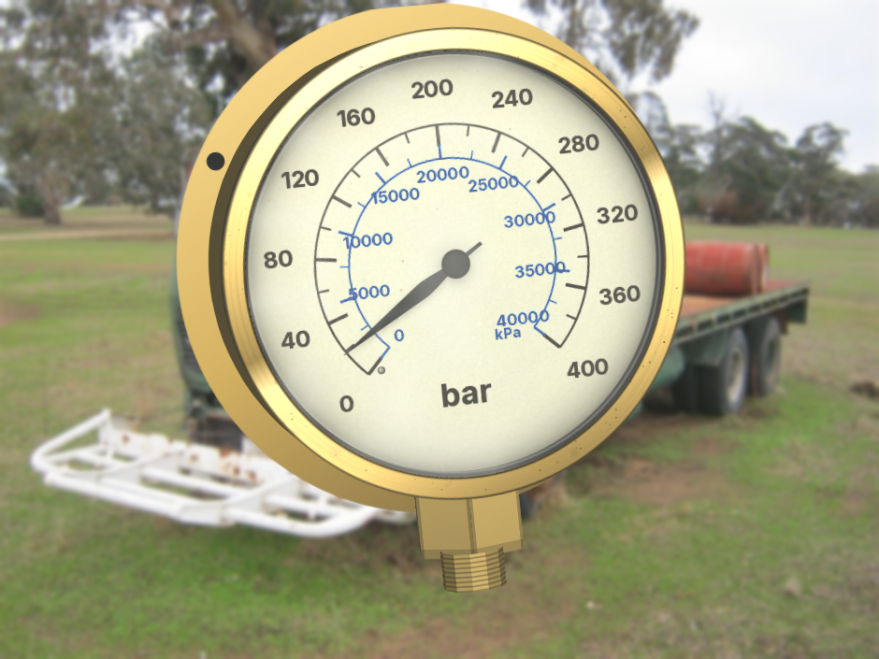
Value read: 20 bar
